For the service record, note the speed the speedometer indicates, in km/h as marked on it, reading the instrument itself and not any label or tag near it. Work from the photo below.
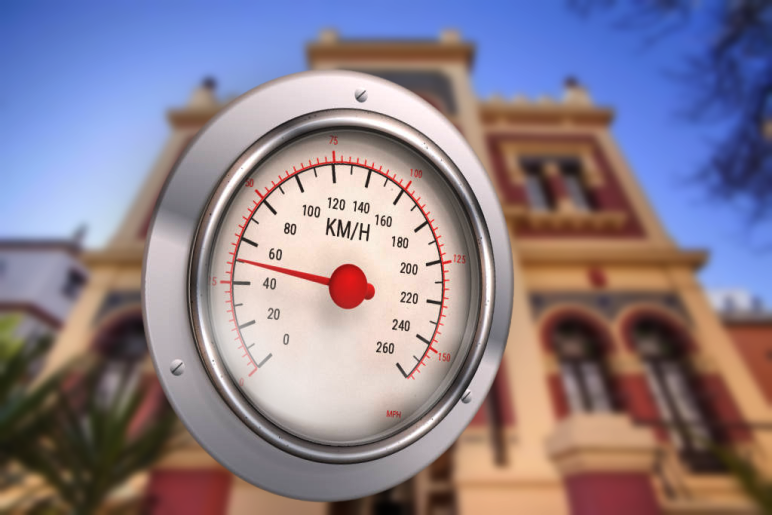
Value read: 50 km/h
